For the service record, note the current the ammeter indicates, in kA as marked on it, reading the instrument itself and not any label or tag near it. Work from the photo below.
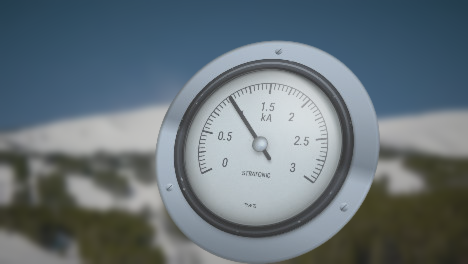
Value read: 1 kA
